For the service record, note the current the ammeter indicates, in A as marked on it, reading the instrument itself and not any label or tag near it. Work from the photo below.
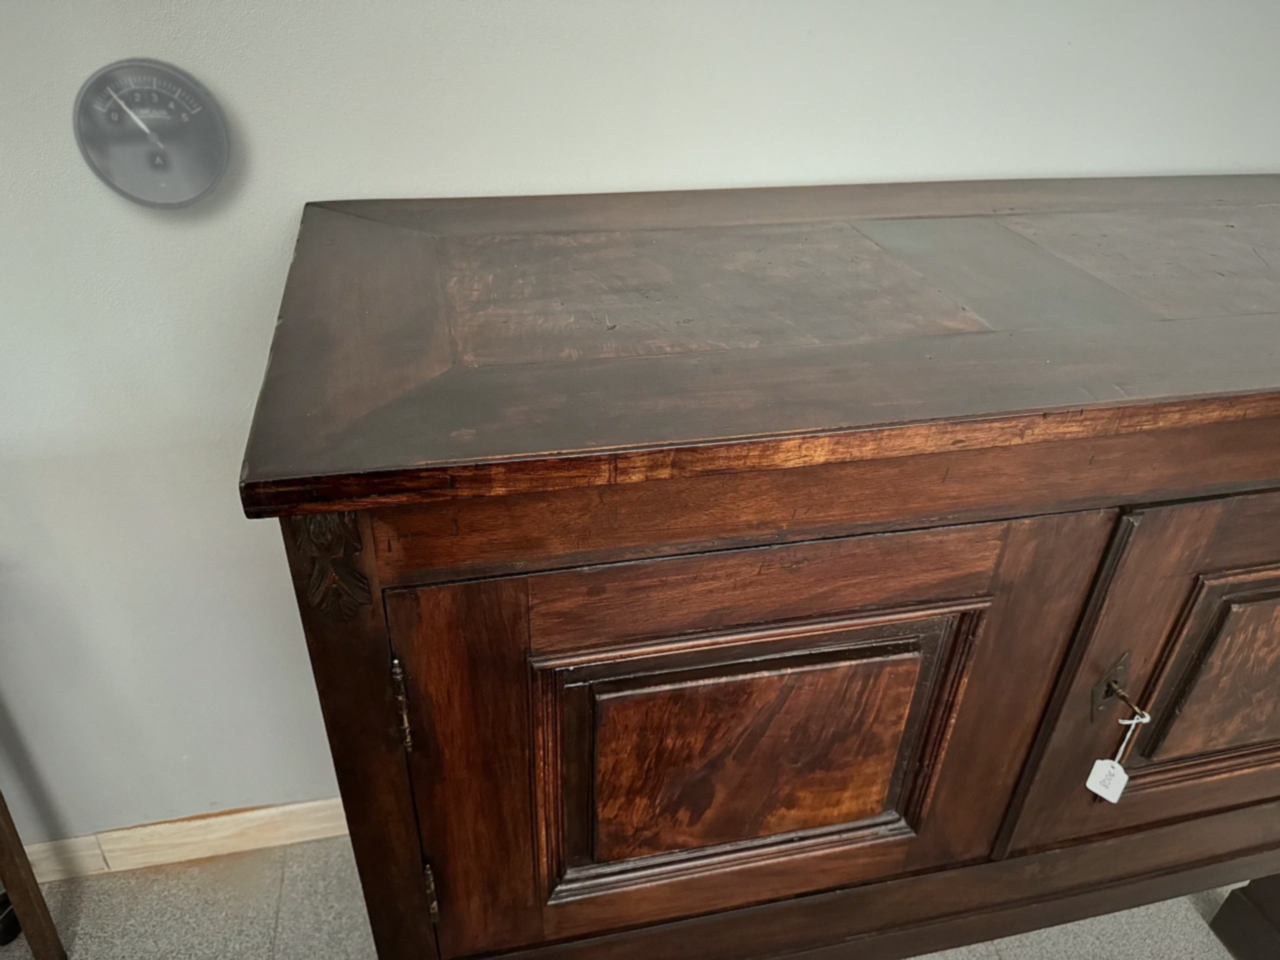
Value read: 1 A
